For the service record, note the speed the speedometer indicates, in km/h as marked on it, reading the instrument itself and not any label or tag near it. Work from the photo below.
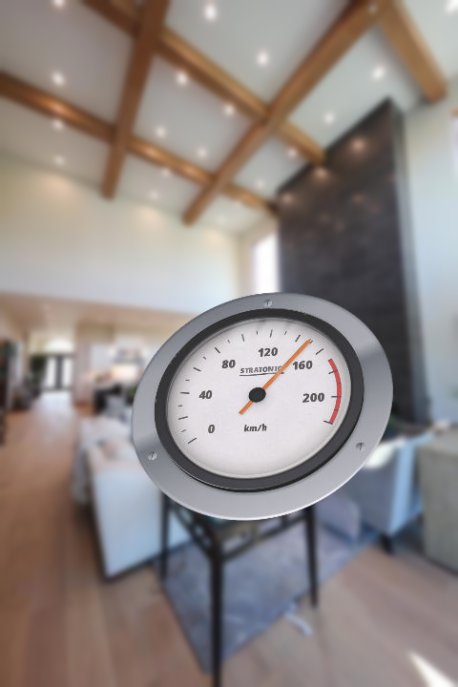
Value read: 150 km/h
